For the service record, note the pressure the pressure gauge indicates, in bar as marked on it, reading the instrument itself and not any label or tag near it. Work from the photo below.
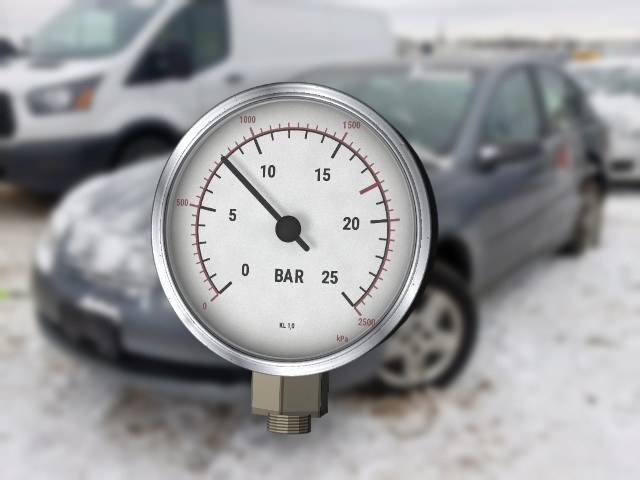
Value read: 8 bar
